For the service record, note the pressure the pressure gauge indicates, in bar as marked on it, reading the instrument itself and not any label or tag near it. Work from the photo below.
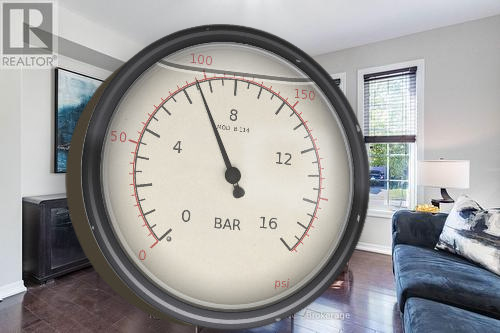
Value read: 6.5 bar
